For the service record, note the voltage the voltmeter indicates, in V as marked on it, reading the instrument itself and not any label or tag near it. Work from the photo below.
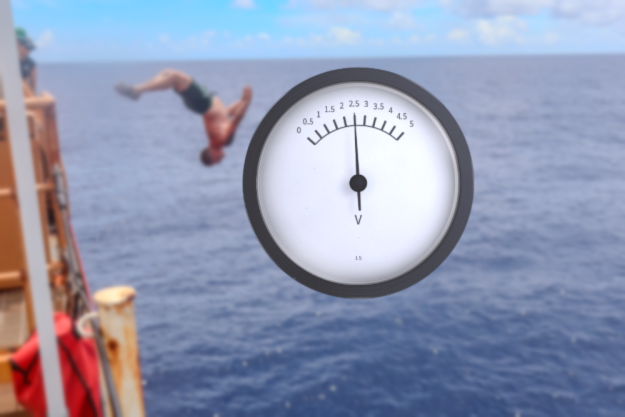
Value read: 2.5 V
